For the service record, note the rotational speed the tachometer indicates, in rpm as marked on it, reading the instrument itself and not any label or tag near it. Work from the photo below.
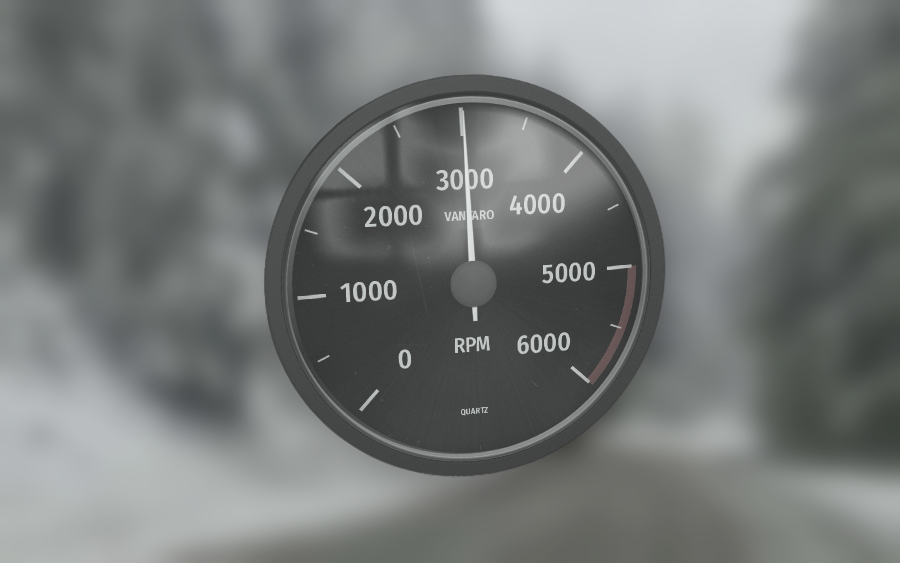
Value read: 3000 rpm
